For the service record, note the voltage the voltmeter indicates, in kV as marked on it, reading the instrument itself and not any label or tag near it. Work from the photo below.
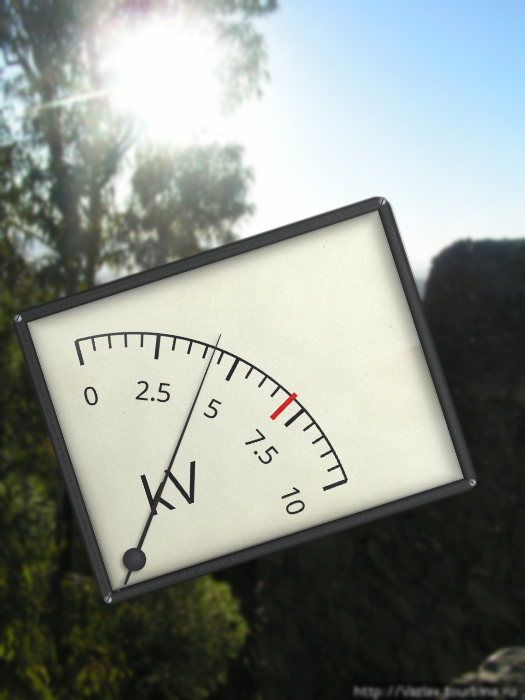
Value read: 4.25 kV
